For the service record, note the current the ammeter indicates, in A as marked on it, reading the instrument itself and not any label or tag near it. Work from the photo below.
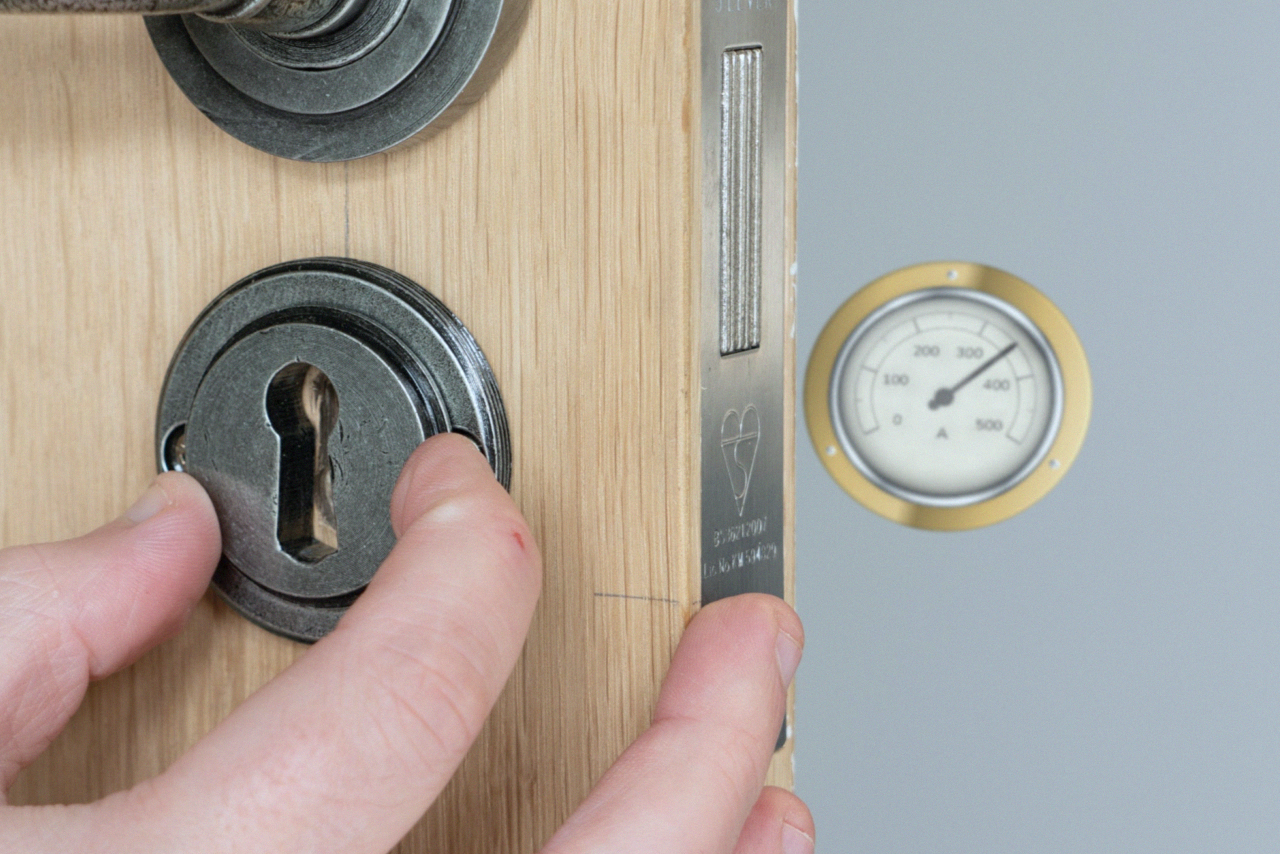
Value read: 350 A
